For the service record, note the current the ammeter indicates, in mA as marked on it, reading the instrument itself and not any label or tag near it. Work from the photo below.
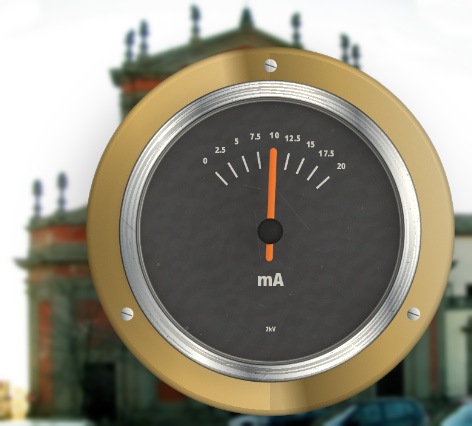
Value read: 10 mA
